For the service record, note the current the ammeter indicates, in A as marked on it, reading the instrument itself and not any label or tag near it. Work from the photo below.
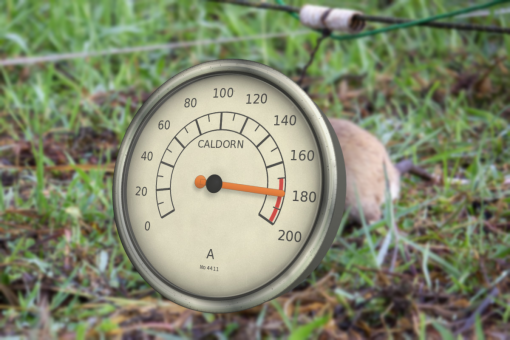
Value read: 180 A
